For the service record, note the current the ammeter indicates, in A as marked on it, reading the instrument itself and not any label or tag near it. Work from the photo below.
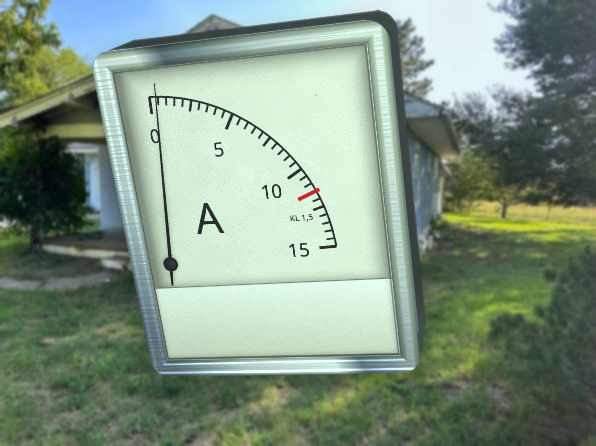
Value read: 0.5 A
